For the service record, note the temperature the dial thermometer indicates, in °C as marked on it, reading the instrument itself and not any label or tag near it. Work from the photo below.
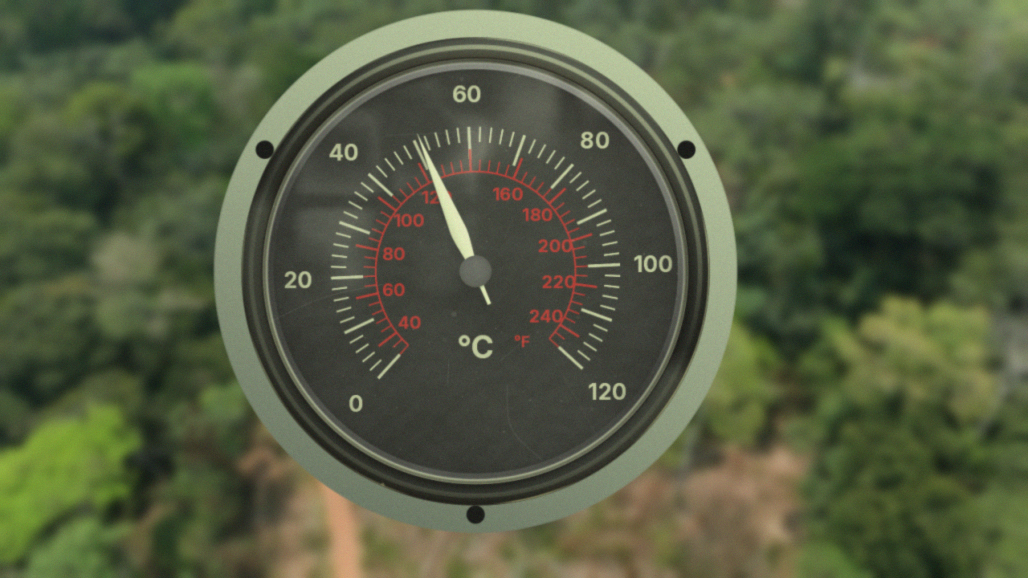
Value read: 51 °C
